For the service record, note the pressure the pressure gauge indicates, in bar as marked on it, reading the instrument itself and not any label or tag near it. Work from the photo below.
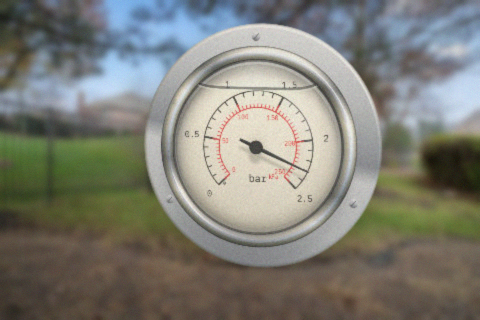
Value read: 2.3 bar
